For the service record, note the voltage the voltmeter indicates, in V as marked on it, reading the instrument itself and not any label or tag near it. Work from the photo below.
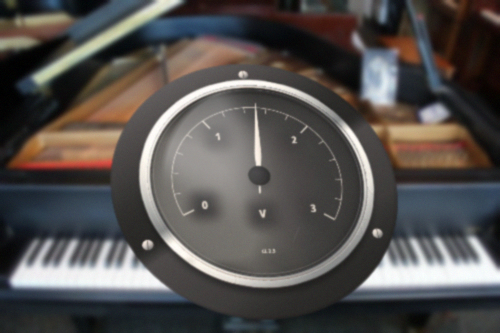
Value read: 1.5 V
